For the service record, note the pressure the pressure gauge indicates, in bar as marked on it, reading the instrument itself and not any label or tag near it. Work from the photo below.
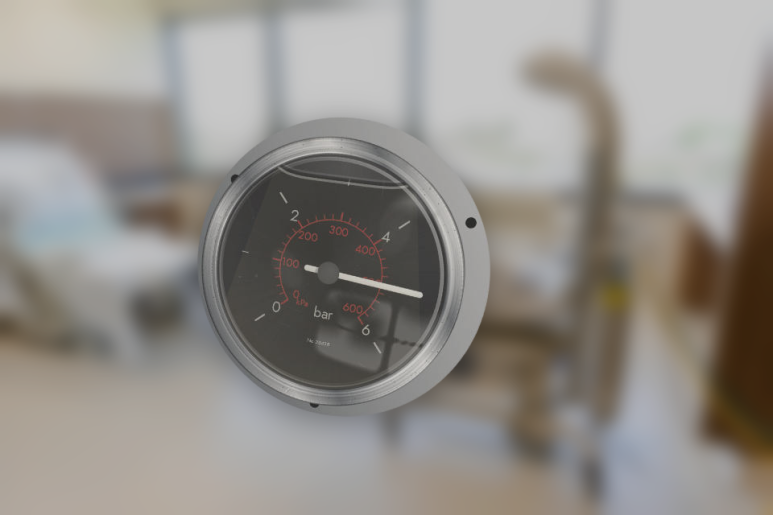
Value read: 5 bar
